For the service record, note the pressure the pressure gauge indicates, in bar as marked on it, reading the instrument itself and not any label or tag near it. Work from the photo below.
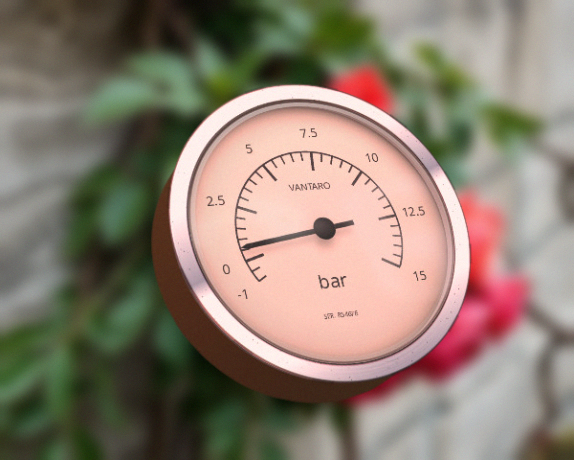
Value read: 0.5 bar
